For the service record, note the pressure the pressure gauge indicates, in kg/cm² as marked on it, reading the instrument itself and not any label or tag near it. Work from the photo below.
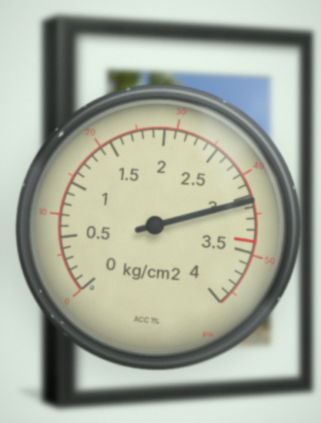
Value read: 3.05 kg/cm²
